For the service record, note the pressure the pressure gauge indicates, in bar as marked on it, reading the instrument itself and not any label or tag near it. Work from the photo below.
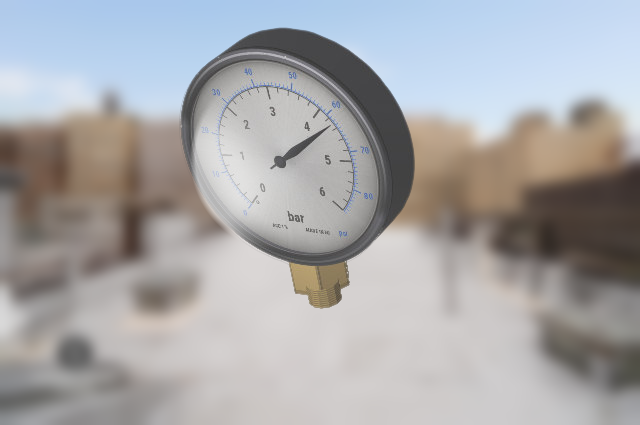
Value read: 4.3 bar
